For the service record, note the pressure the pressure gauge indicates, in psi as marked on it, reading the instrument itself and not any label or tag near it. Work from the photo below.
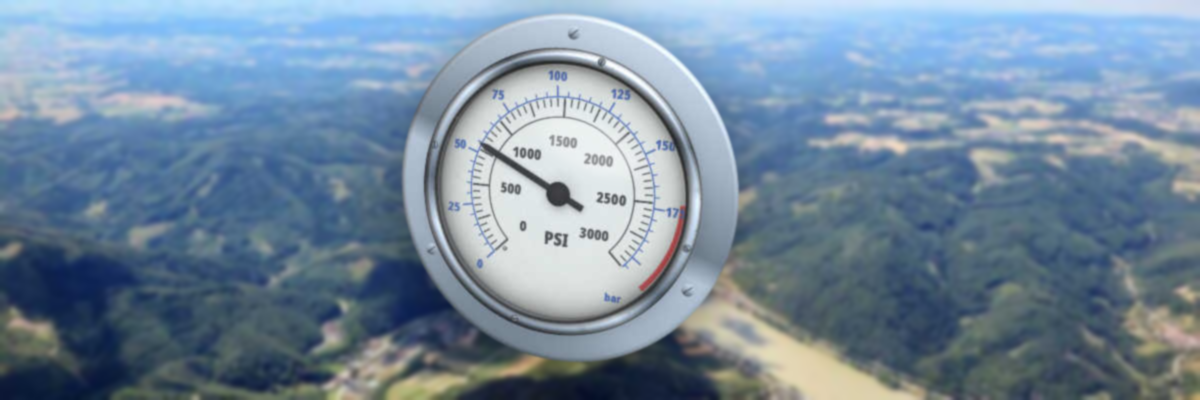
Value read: 800 psi
